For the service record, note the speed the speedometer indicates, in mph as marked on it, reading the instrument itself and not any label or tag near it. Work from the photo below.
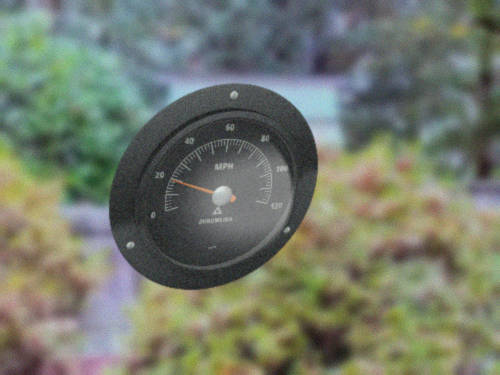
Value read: 20 mph
